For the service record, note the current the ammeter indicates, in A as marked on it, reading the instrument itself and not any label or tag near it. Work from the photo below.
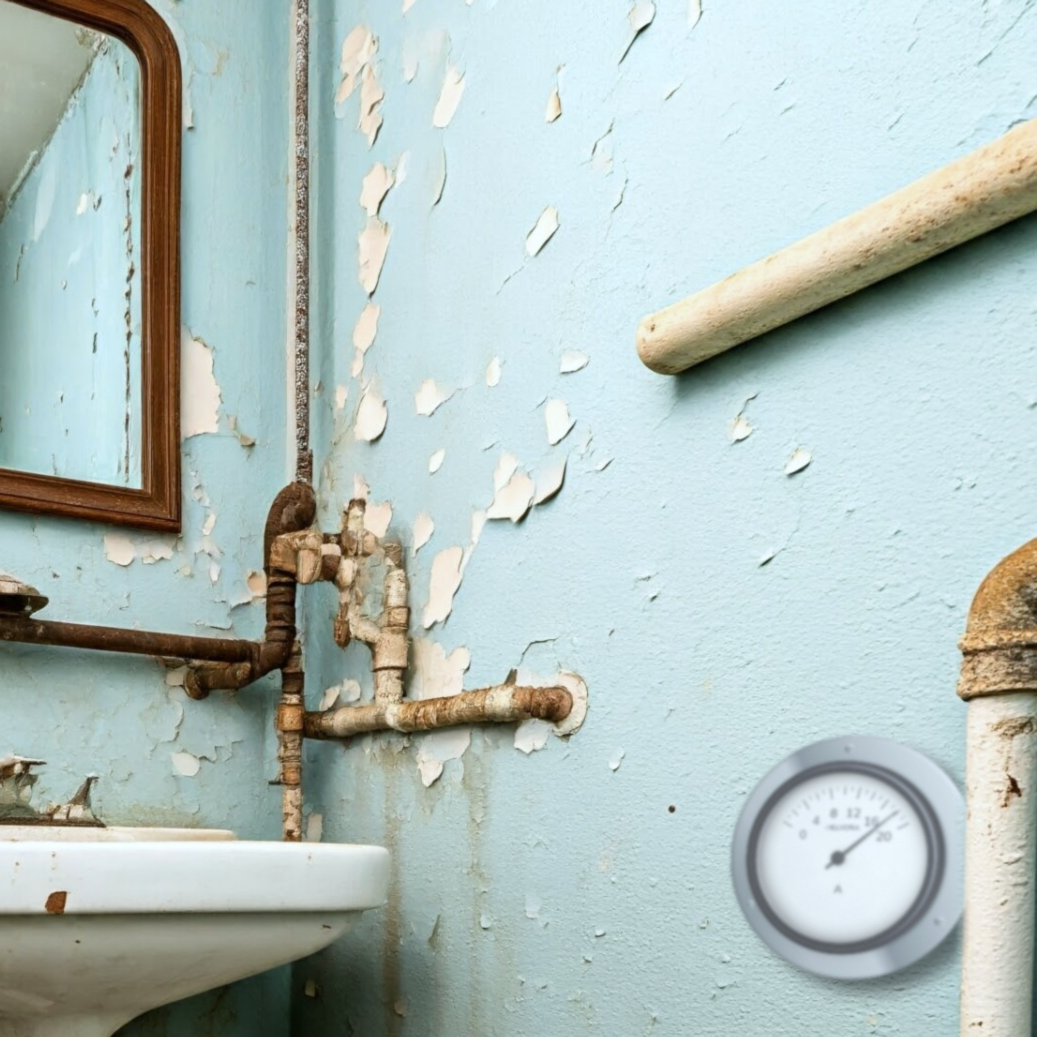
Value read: 18 A
